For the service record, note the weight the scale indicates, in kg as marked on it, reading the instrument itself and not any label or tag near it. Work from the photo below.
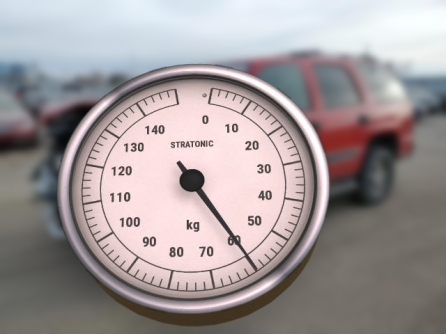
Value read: 60 kg
